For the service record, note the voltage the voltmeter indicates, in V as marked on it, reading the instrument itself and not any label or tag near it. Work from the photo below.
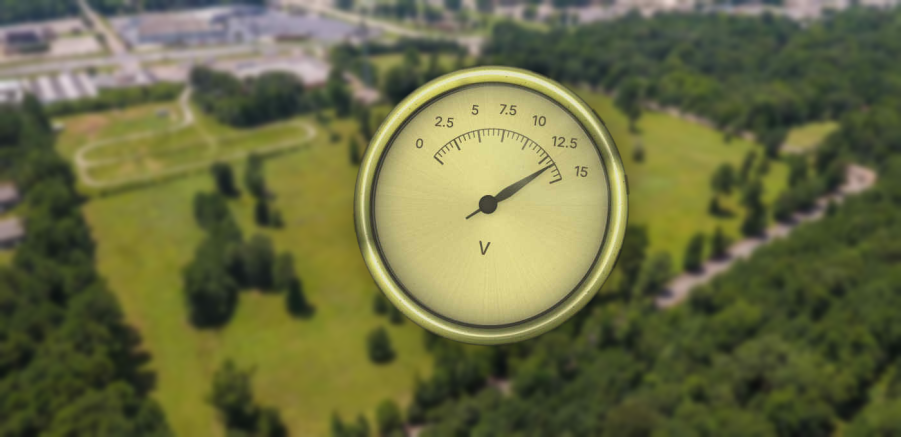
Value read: 13.5 V
